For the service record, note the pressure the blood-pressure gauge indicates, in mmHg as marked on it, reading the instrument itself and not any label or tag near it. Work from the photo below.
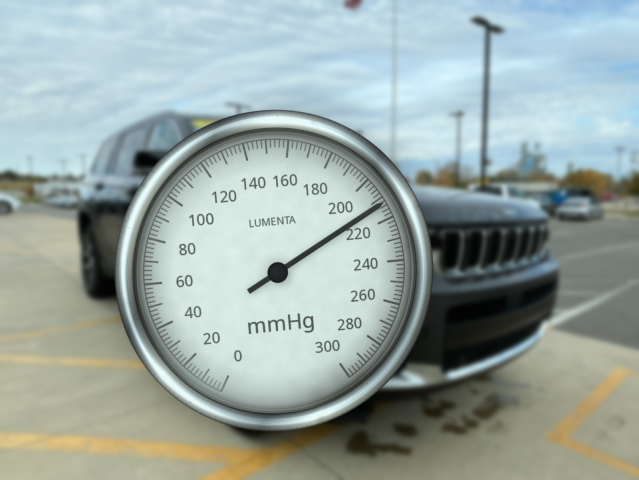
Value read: 212 mmHg
